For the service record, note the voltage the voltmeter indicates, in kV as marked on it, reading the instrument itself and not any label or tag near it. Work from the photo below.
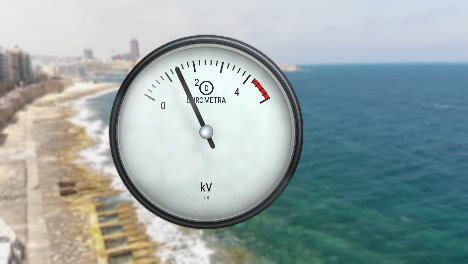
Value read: 1.4 kV
